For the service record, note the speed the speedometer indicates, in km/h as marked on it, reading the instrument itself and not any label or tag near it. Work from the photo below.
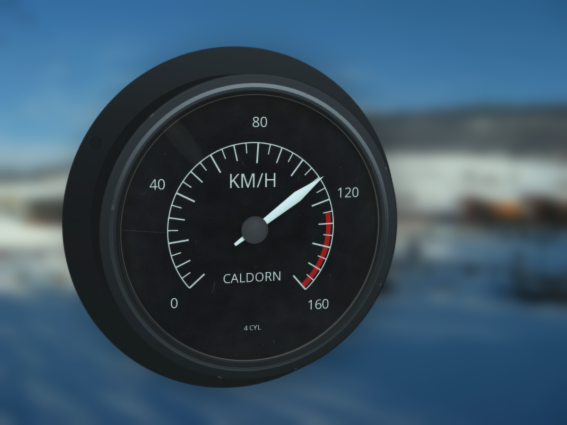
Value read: 110 km/h
